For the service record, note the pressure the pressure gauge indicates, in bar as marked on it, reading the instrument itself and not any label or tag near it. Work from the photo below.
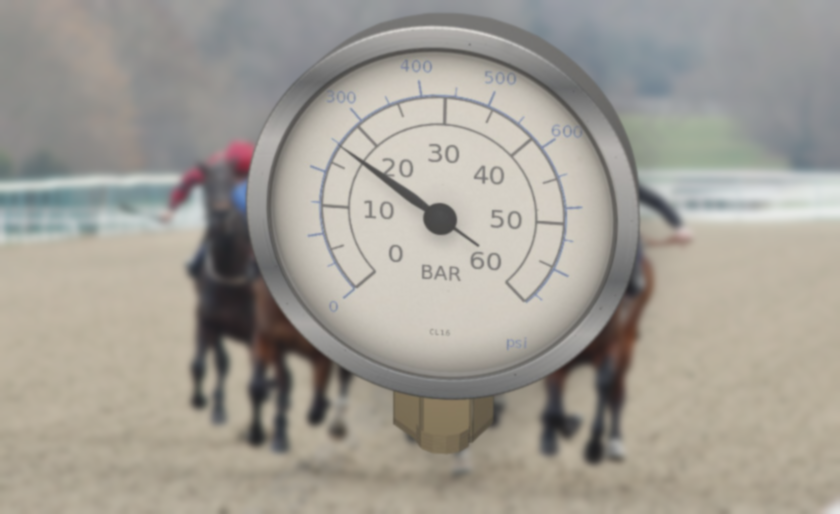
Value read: 17.5 bar
